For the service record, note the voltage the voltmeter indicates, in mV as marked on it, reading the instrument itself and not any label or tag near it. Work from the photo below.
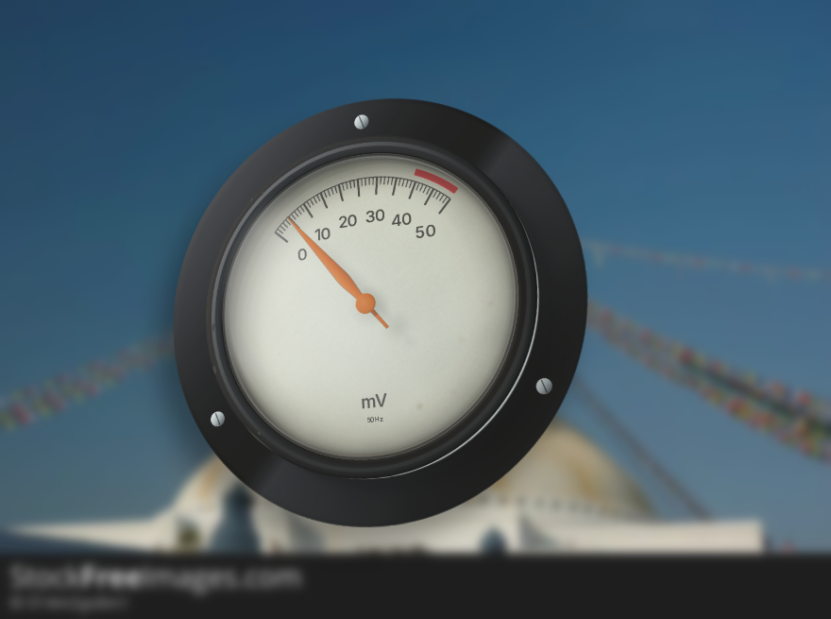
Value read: 5 mV
